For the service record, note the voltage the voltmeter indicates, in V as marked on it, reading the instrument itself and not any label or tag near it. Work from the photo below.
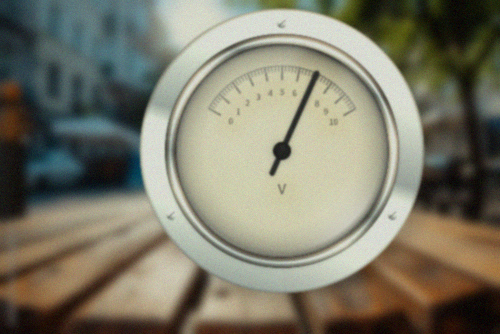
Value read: 7 V
